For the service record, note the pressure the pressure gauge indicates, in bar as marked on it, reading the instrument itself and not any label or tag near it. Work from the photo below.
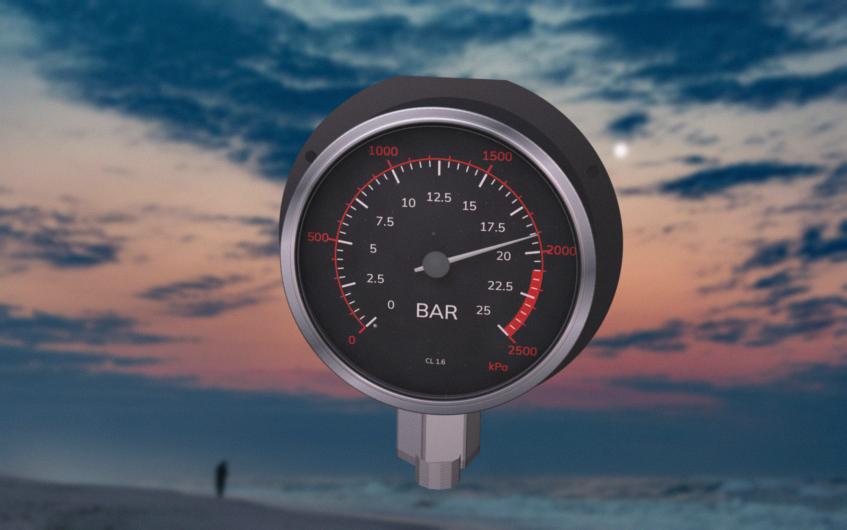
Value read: 19 bar
